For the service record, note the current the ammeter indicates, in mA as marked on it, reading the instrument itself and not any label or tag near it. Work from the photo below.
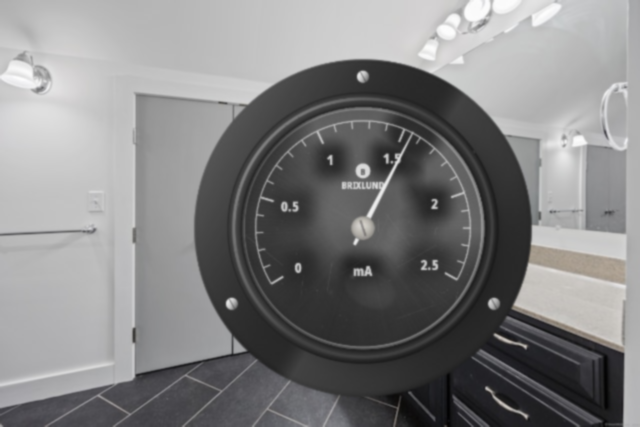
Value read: 1.55 mA
